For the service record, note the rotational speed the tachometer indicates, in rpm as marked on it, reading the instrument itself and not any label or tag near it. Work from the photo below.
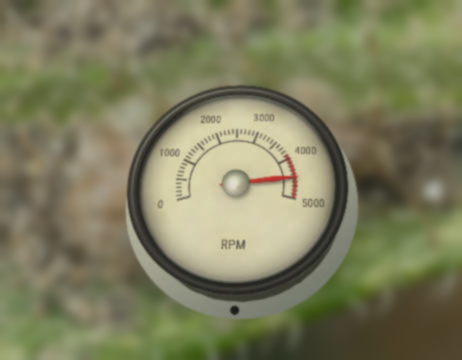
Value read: 4500 rpm
